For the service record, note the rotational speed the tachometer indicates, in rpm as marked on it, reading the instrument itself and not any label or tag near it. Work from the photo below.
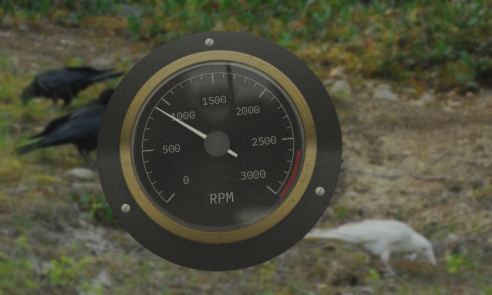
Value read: 900 rpm
